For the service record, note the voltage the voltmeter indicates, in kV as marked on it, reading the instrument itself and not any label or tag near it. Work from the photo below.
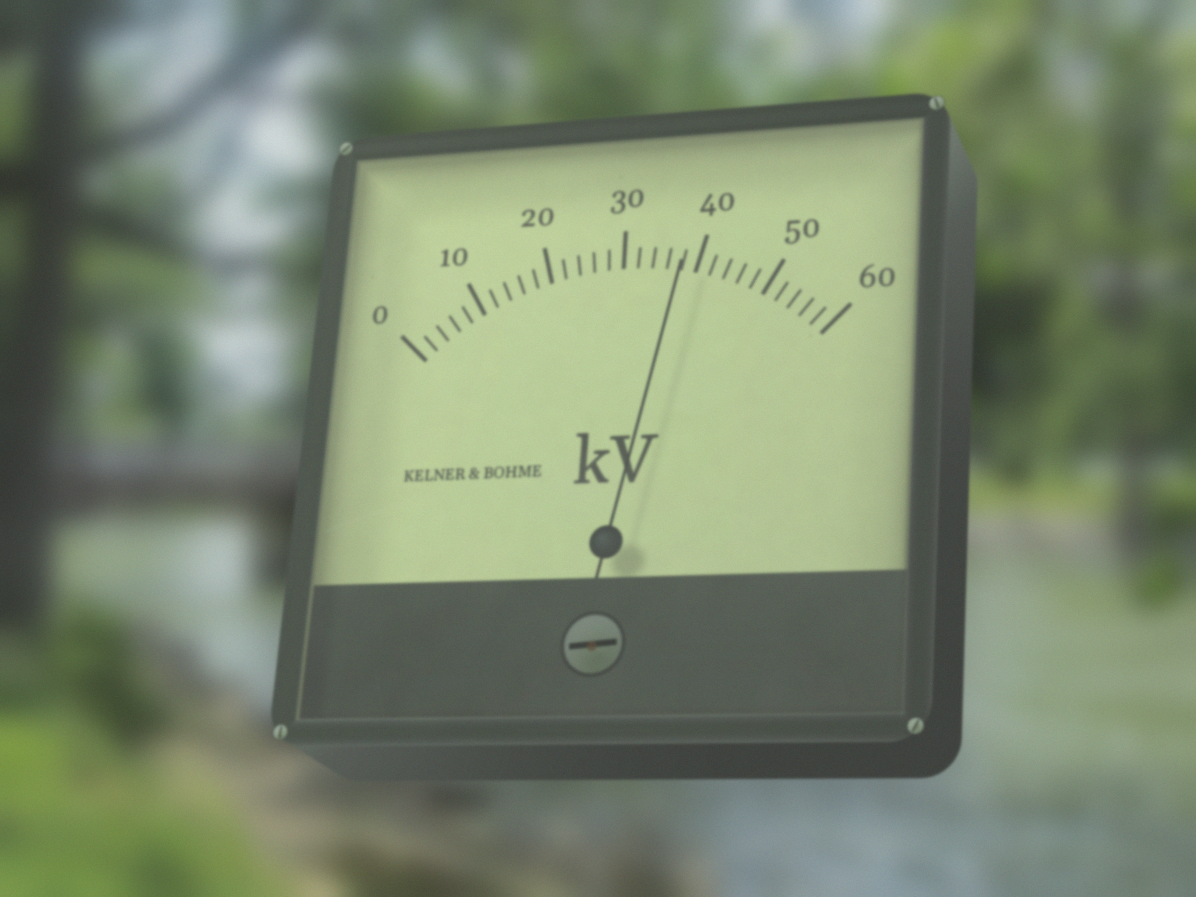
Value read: 38 kV
